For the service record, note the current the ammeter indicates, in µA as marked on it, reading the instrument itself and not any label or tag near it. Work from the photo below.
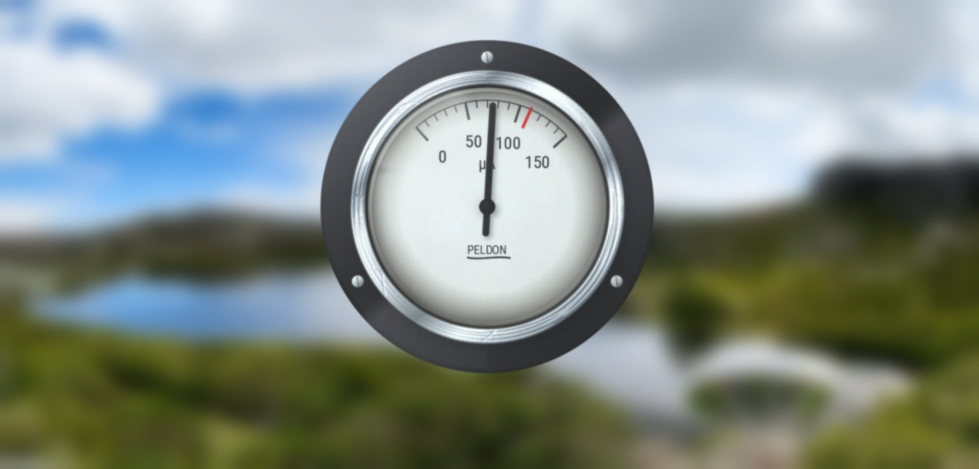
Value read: 75 µA
